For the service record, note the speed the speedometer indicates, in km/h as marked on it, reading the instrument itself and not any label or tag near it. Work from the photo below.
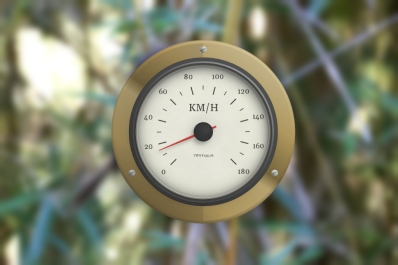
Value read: 15 km/h
